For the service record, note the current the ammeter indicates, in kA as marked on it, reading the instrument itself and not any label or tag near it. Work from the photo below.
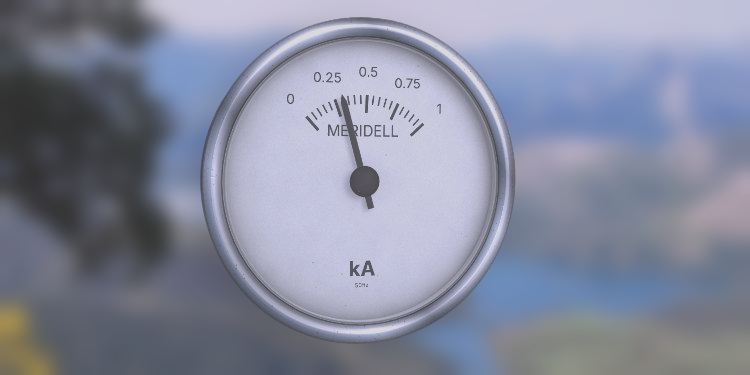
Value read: 0.3 kA
